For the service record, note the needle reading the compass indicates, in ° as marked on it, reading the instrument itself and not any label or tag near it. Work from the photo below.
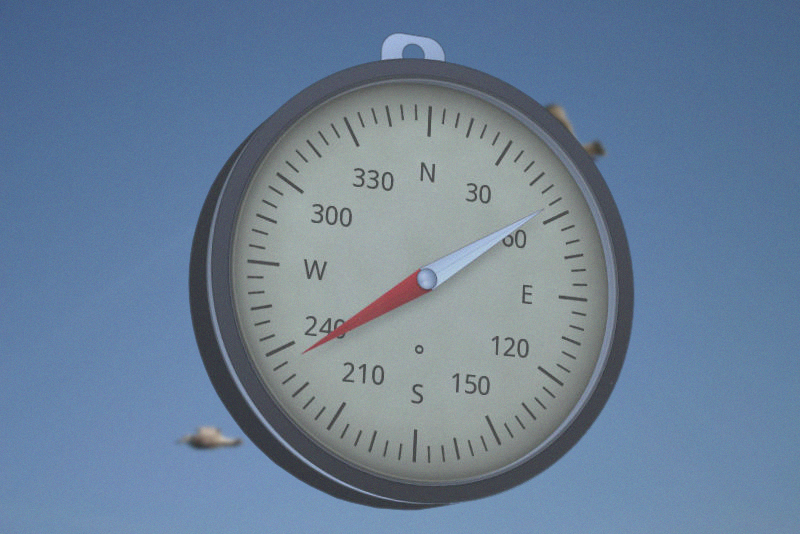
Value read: 235 °
